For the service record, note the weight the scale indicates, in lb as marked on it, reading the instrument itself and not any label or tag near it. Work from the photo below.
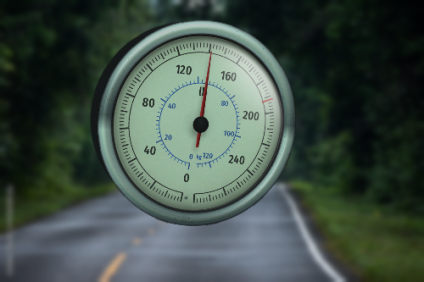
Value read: 140 lb
